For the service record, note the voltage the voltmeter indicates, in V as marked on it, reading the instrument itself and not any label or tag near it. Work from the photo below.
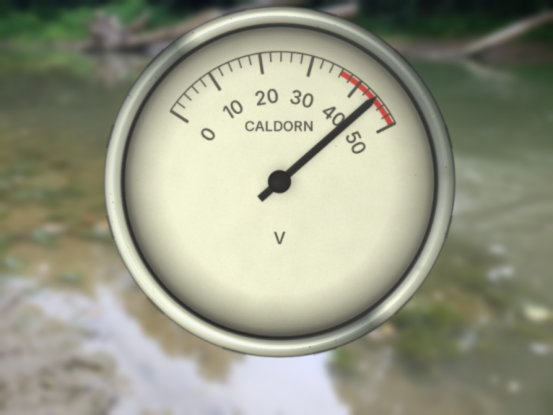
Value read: 44 V
